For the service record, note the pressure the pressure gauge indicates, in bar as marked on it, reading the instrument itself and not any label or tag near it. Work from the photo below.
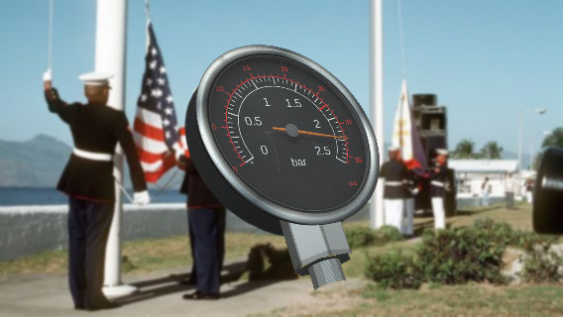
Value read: 2.25 bar
